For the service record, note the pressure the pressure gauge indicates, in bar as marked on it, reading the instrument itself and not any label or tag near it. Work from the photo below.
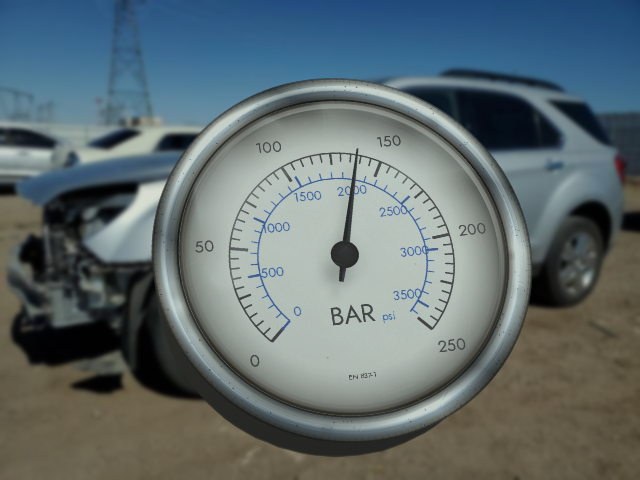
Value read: 137.5 bar
